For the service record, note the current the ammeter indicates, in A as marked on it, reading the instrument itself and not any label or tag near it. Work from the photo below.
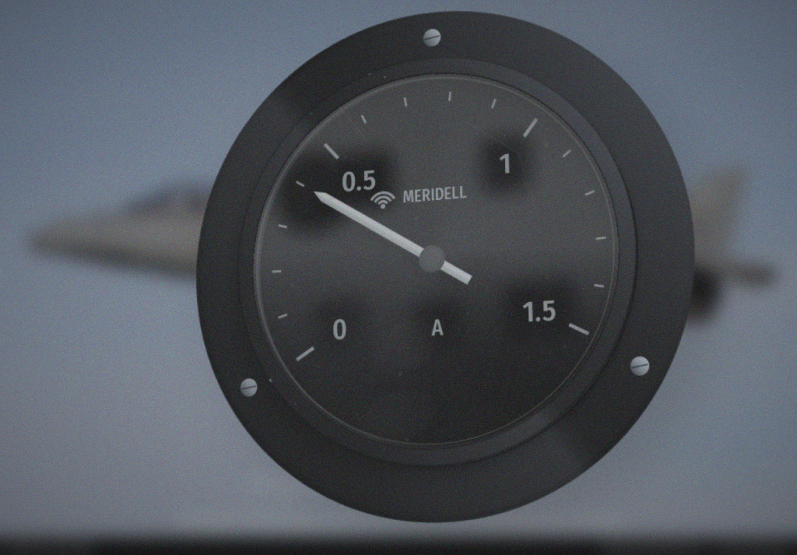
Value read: 0.4 A
